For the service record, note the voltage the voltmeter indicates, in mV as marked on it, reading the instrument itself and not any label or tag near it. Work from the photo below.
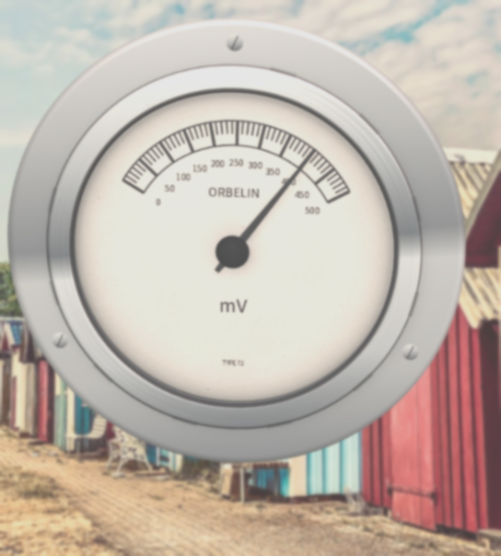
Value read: 400 mV
